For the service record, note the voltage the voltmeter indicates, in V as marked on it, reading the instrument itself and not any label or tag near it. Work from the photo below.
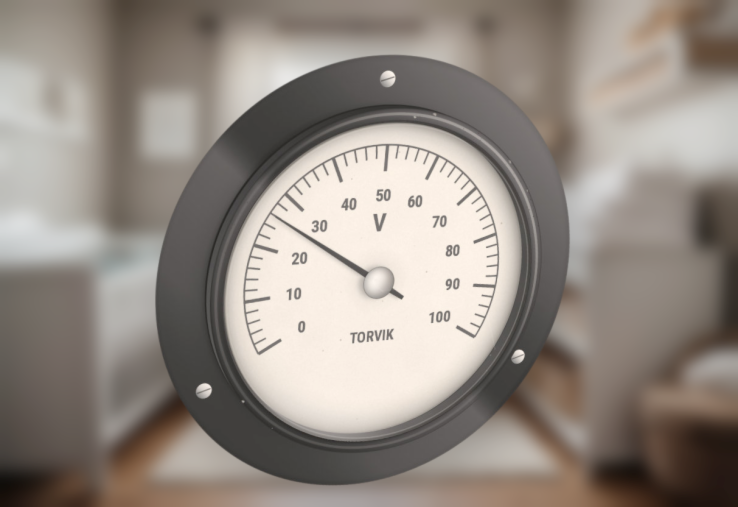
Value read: 26 V
